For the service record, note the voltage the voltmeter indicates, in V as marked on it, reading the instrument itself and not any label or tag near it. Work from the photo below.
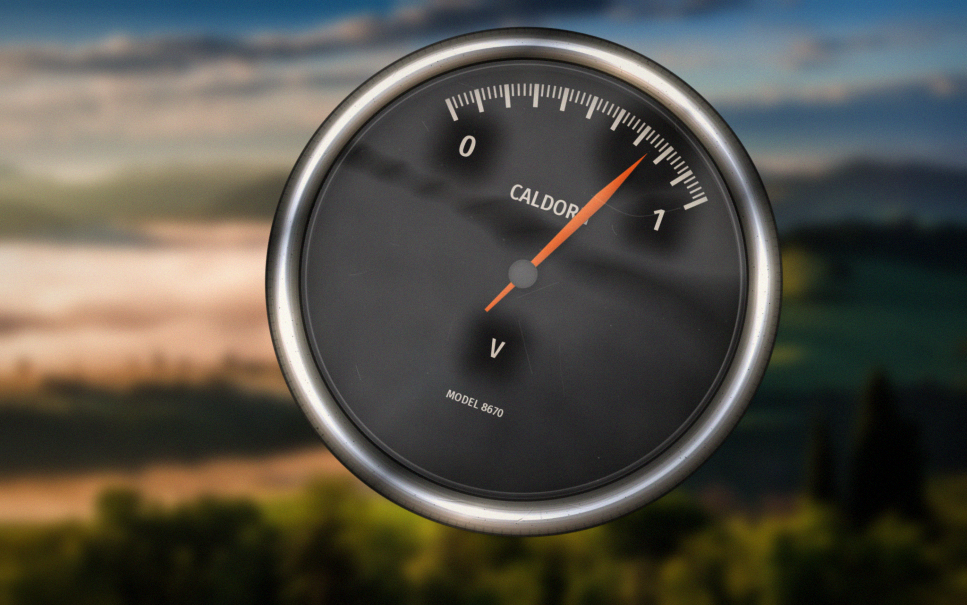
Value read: 0.76 V
